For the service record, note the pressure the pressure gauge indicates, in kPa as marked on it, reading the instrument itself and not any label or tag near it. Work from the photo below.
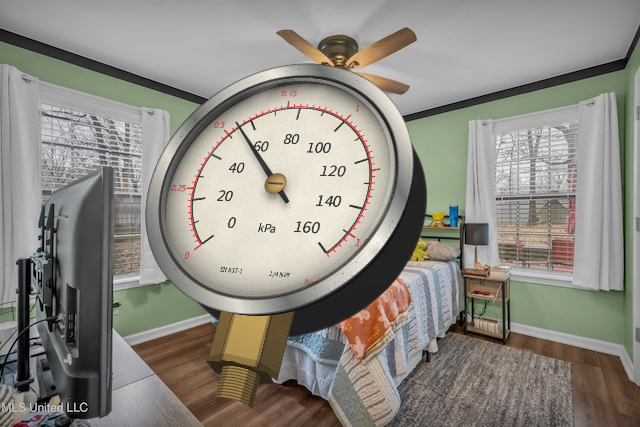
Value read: 55 kPa
